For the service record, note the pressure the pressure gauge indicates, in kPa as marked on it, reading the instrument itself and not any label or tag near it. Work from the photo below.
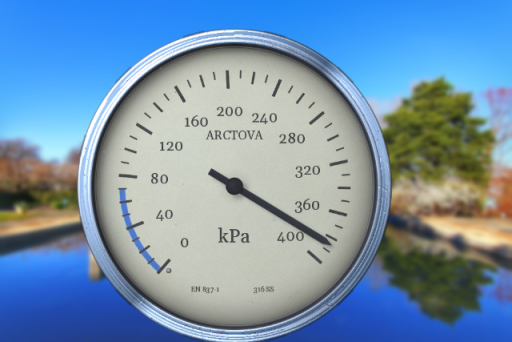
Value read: 385 kPa
